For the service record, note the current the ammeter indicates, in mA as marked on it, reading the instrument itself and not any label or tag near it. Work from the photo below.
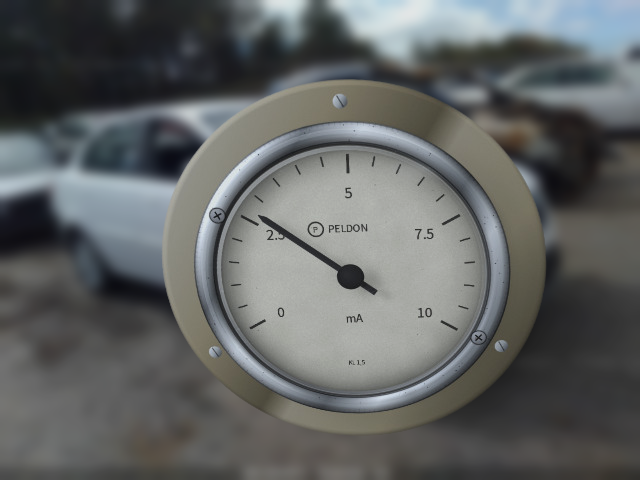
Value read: 2.75 mA
